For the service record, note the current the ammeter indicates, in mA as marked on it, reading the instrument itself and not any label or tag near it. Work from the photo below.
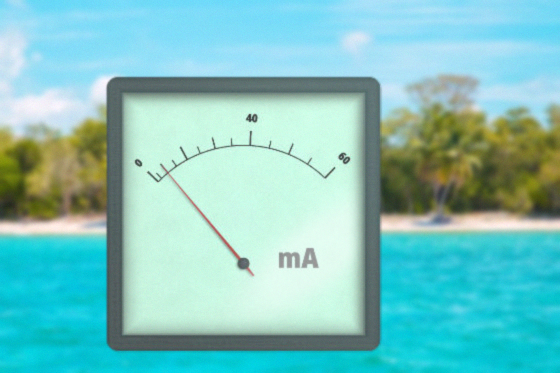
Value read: 10 mA
